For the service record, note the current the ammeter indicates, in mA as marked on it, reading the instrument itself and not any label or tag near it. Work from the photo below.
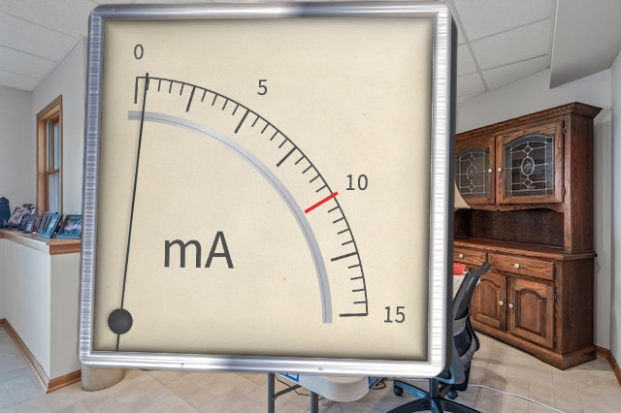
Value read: 0.5 mA
